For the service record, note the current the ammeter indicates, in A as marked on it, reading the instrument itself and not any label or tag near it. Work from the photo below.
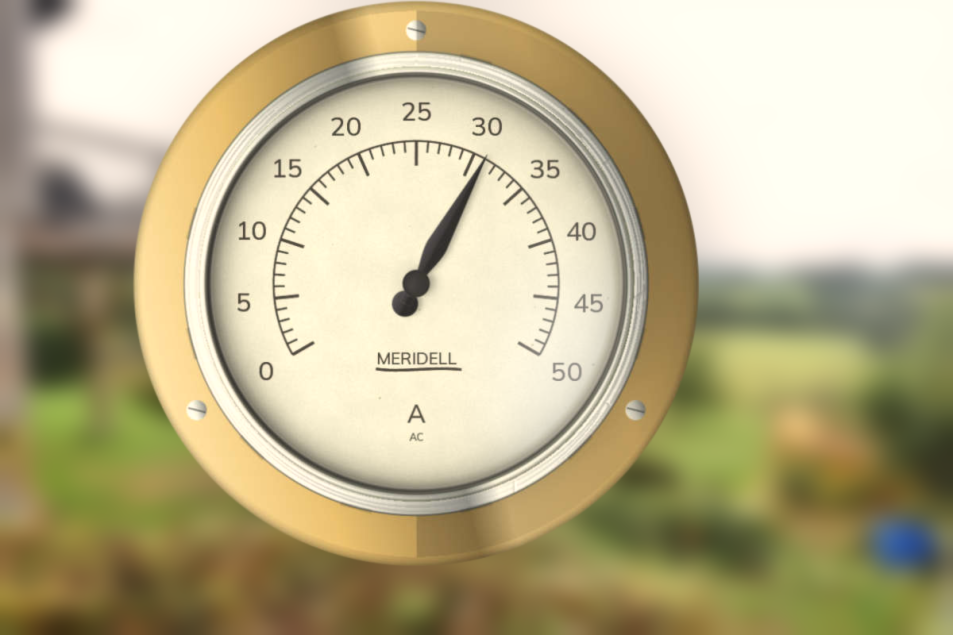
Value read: 31 A
